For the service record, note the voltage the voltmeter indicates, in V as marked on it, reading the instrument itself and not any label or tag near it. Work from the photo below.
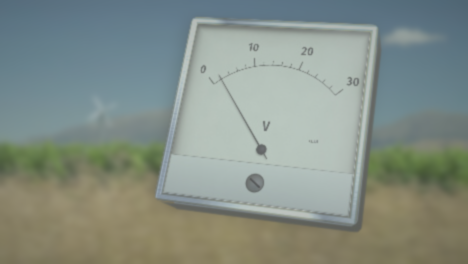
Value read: 2 V
